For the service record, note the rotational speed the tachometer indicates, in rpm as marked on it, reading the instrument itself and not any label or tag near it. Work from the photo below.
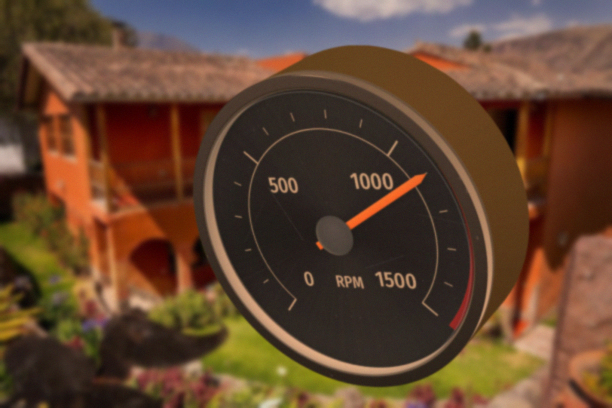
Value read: 1100 rpm
